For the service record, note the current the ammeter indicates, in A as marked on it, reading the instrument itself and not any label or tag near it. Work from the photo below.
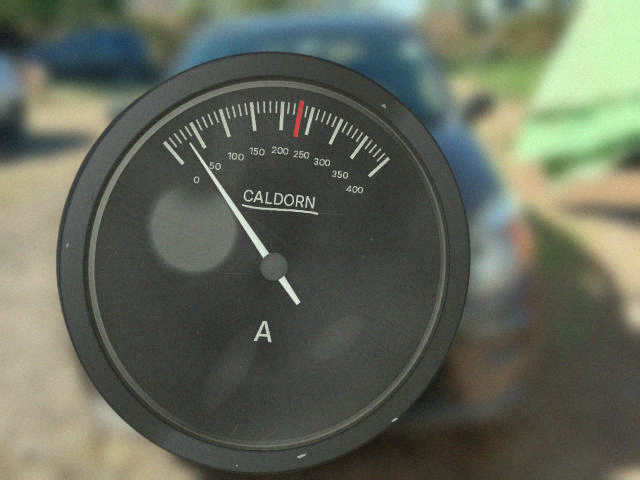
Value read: 30 A
